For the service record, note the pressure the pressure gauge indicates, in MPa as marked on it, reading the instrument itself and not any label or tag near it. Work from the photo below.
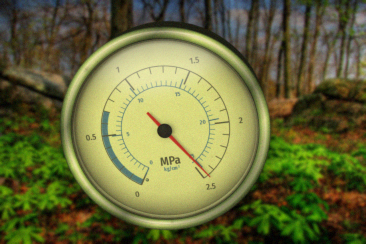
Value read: 2.45 MPa
